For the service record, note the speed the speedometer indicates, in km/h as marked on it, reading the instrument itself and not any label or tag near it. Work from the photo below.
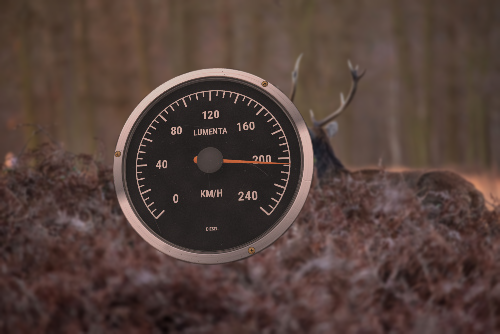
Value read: 205 km/h
